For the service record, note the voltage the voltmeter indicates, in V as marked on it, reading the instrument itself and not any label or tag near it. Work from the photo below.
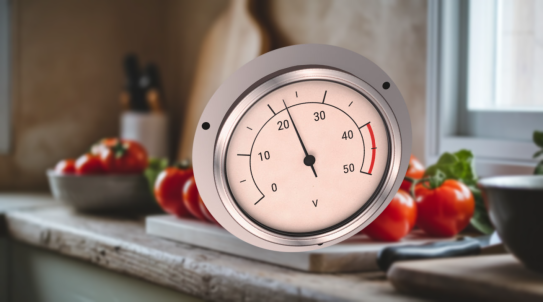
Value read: 22.5 V
